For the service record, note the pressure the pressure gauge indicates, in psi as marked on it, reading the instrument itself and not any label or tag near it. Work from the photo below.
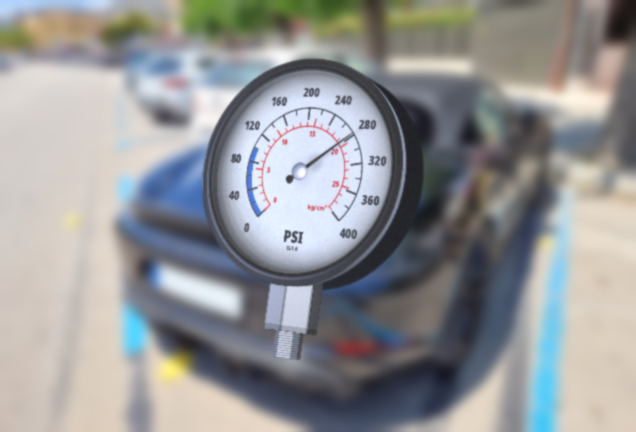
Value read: 280 psi
